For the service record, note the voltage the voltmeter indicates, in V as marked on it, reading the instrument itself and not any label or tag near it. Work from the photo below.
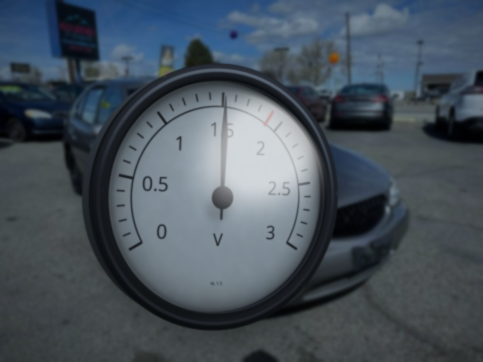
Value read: 1.5 V
